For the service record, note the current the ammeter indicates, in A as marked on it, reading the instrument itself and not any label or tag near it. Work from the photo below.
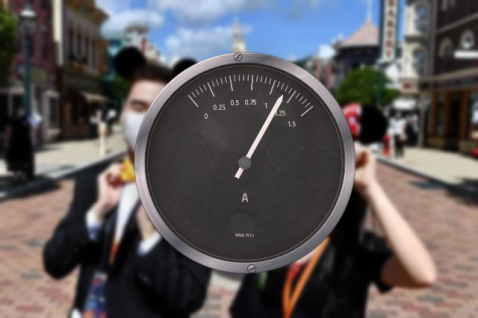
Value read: 1.15 A
